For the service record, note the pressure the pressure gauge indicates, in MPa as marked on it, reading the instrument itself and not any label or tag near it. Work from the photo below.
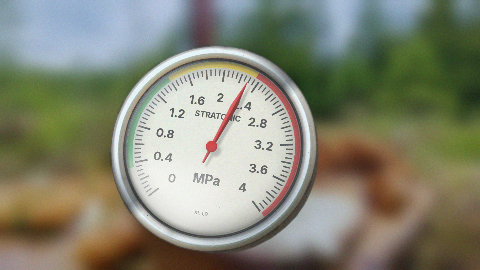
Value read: 2.3 MPa
